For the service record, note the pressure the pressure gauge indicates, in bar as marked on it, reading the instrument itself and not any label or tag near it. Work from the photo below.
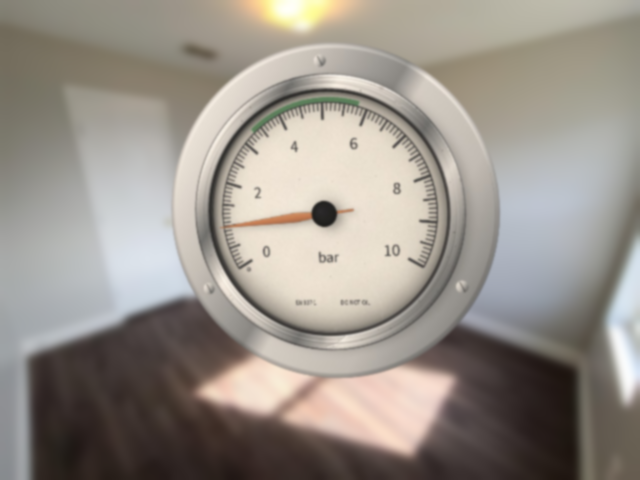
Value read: 1 bar
